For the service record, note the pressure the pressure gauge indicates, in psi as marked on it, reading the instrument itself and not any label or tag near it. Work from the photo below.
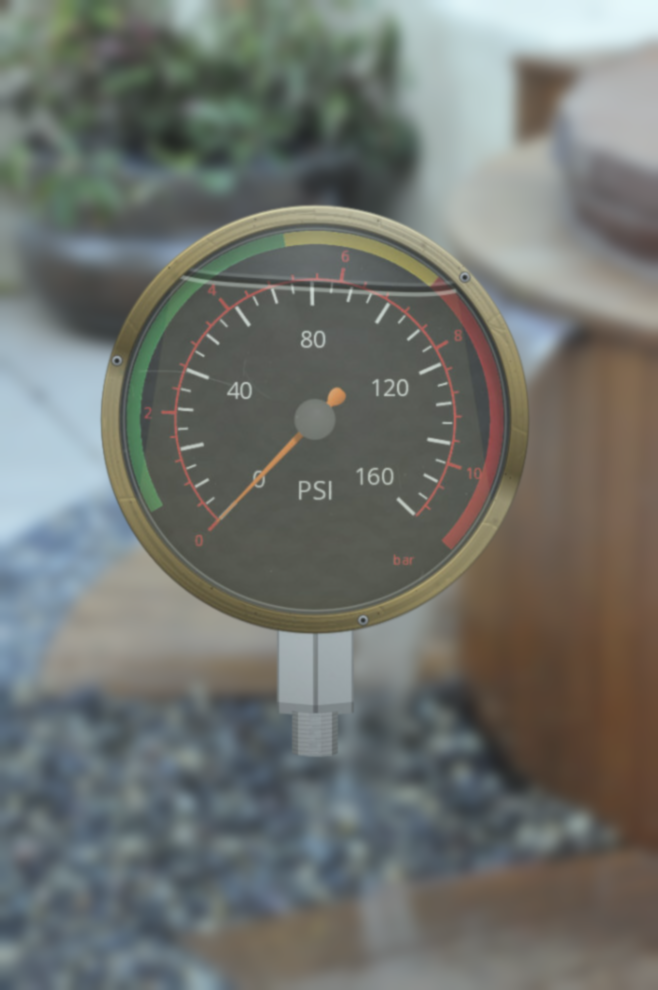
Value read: 0 psi
